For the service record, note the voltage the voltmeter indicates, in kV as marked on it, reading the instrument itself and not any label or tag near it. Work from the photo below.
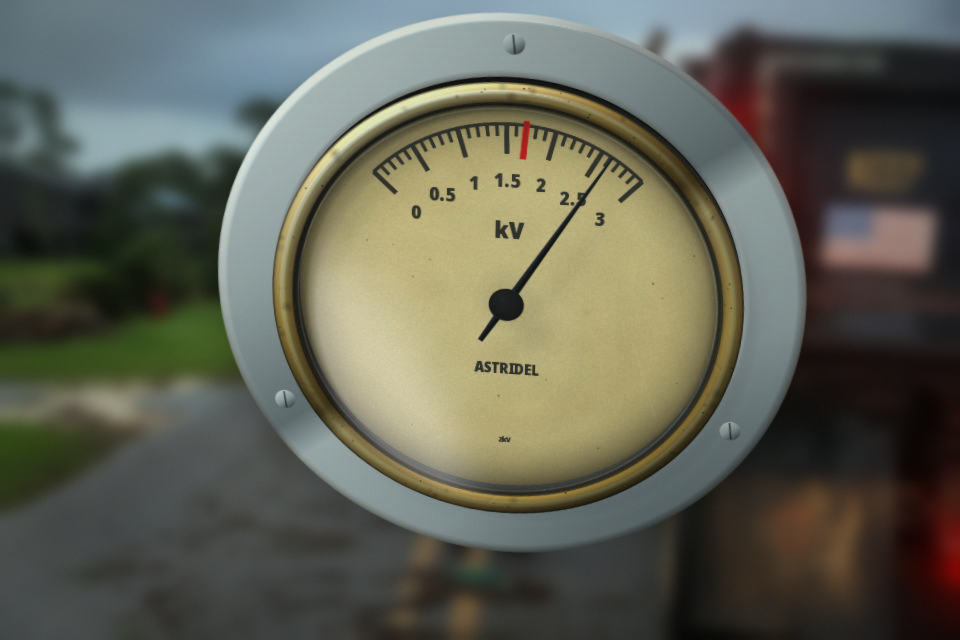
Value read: 2.6 kV
